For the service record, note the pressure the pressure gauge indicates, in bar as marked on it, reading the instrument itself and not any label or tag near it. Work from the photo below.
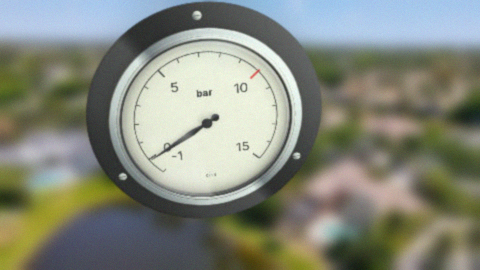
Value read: 0 bar
